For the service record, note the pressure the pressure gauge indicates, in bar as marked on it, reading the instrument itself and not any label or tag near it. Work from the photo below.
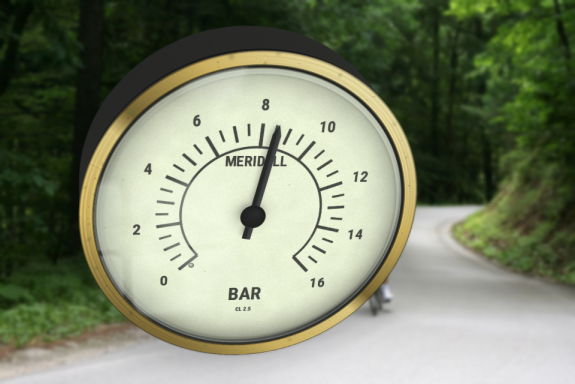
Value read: 8.5 bar
